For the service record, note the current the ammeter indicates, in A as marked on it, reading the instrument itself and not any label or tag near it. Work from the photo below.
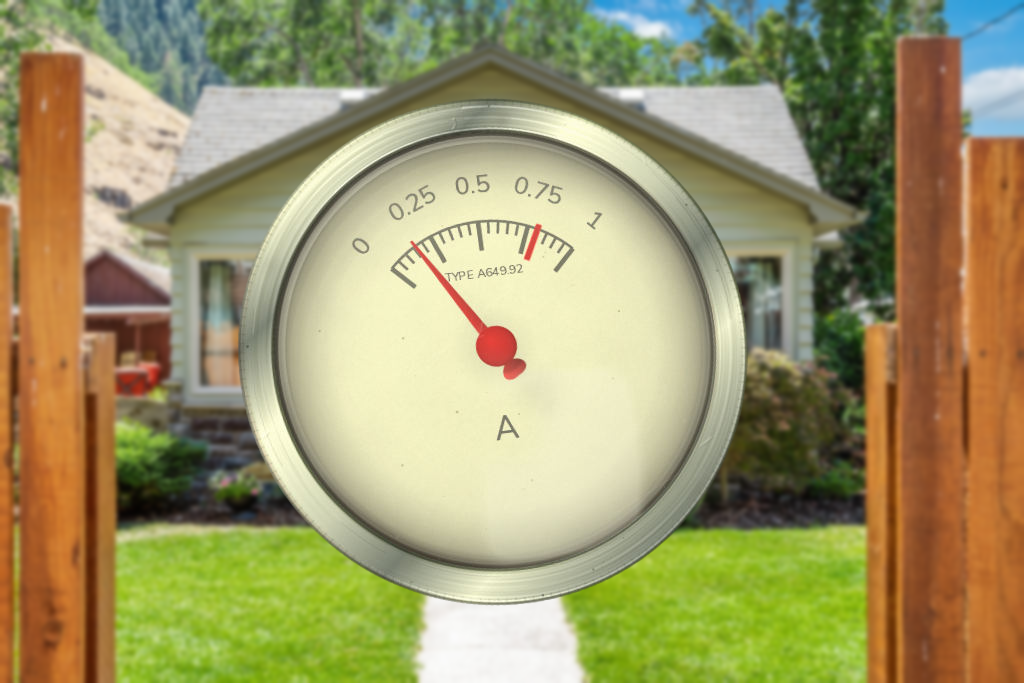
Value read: 0.15 A
